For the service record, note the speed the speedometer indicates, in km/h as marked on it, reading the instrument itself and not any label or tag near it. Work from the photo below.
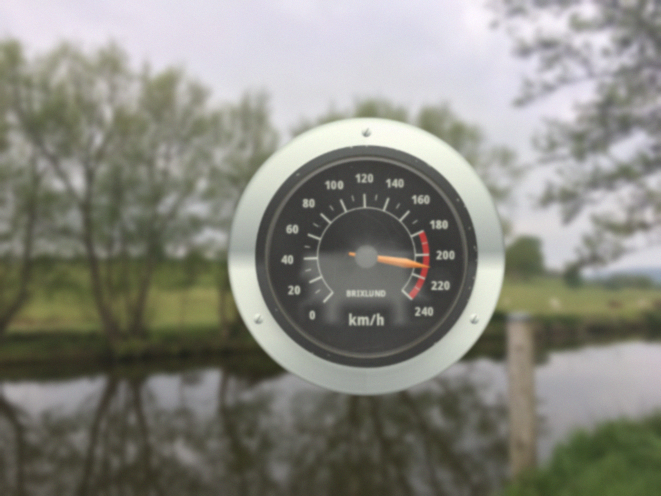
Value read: 210 km/h
